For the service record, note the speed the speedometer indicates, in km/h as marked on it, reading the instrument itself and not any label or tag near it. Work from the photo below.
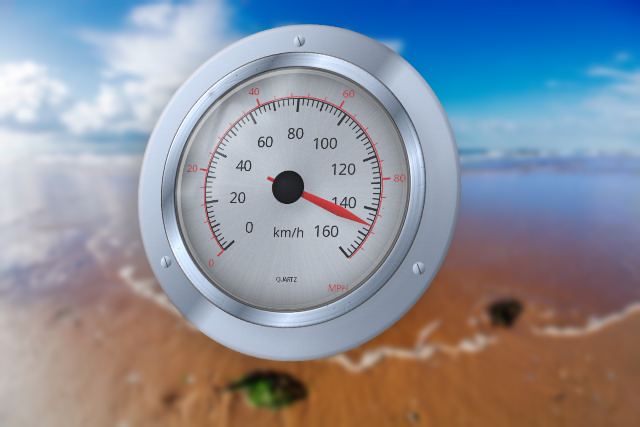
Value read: 146 km/h
